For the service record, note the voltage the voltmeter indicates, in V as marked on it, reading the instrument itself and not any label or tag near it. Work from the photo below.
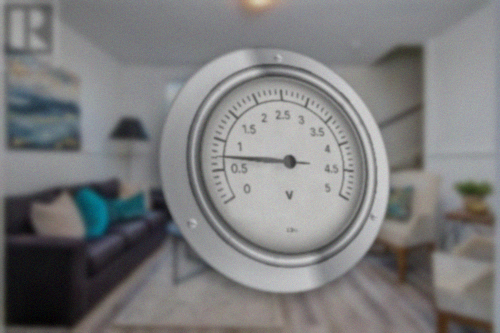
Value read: 0.7 V
